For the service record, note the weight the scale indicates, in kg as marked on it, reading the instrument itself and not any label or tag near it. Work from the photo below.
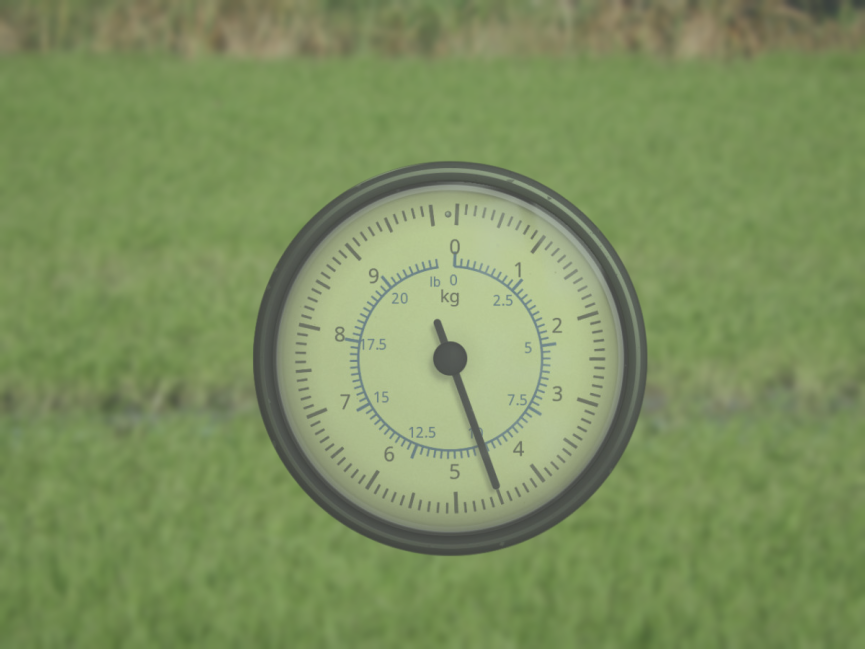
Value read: 4.5 kg
